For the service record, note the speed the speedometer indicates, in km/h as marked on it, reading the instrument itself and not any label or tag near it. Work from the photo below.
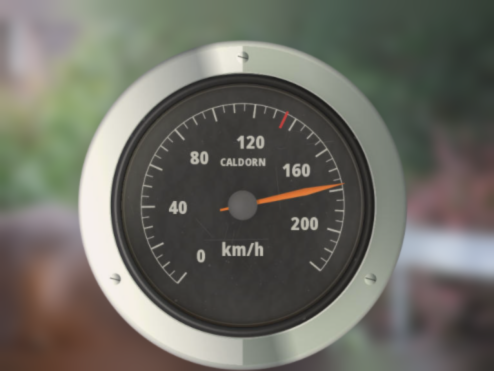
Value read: 177.5 km/h
